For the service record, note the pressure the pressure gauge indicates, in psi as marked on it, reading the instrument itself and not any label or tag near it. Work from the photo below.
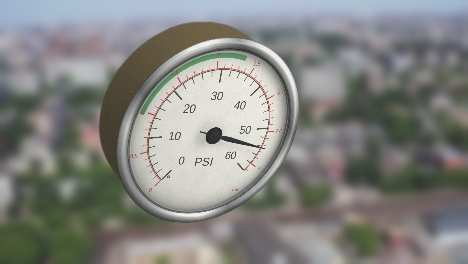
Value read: 54 psi
